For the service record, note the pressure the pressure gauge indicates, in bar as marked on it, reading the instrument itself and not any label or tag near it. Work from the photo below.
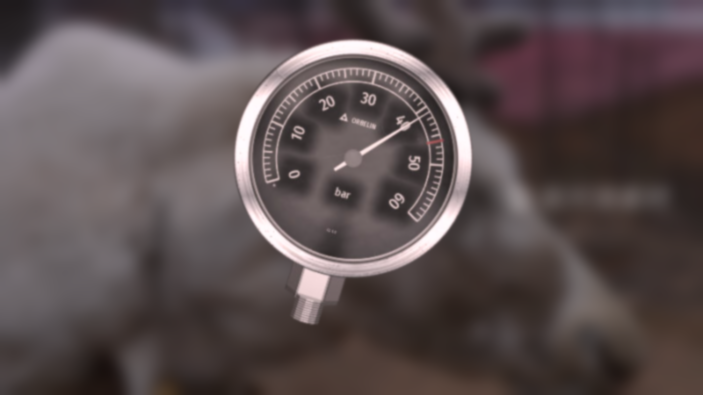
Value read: 41 bar
